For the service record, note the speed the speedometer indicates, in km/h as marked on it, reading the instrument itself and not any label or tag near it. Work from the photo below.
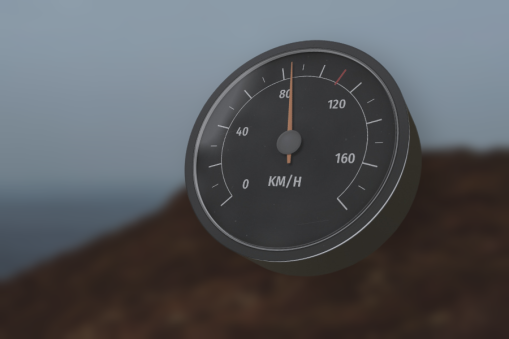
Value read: 85 km/h
